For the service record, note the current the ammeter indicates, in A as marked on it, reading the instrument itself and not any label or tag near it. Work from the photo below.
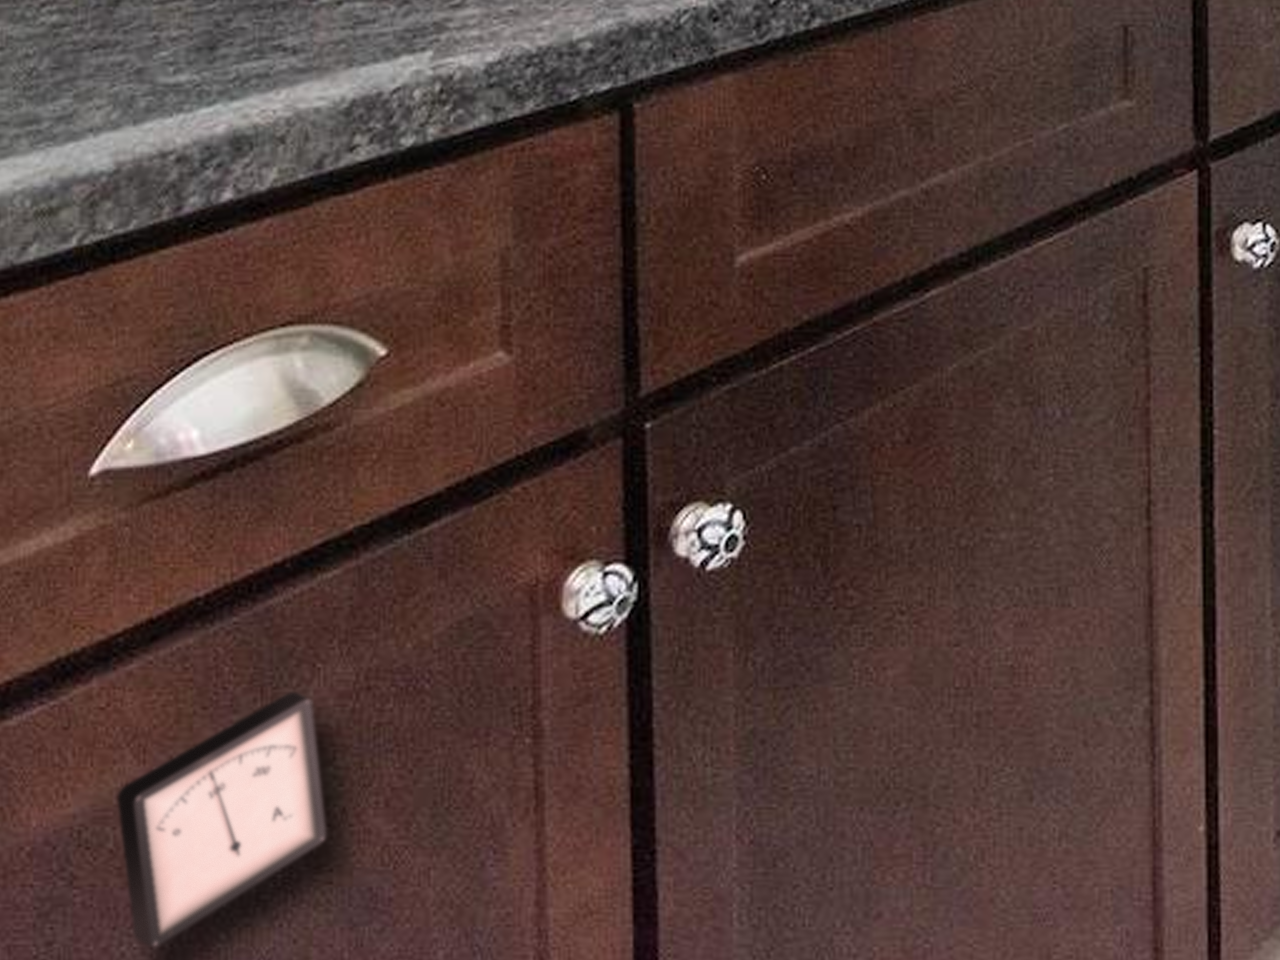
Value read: 100 A
